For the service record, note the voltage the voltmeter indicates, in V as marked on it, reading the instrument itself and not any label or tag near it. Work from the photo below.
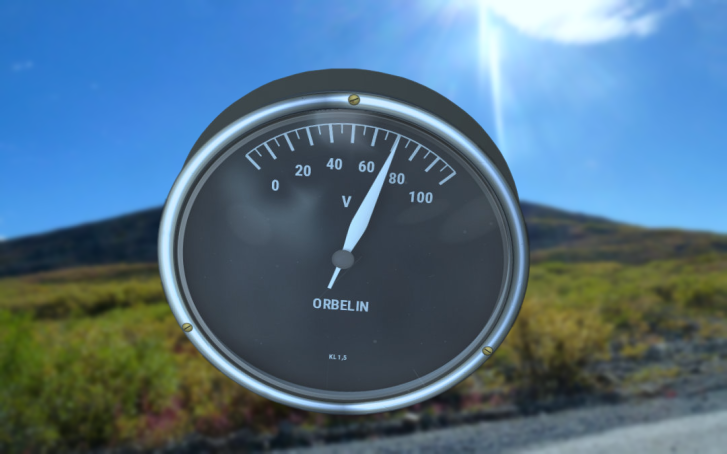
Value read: 70 V
